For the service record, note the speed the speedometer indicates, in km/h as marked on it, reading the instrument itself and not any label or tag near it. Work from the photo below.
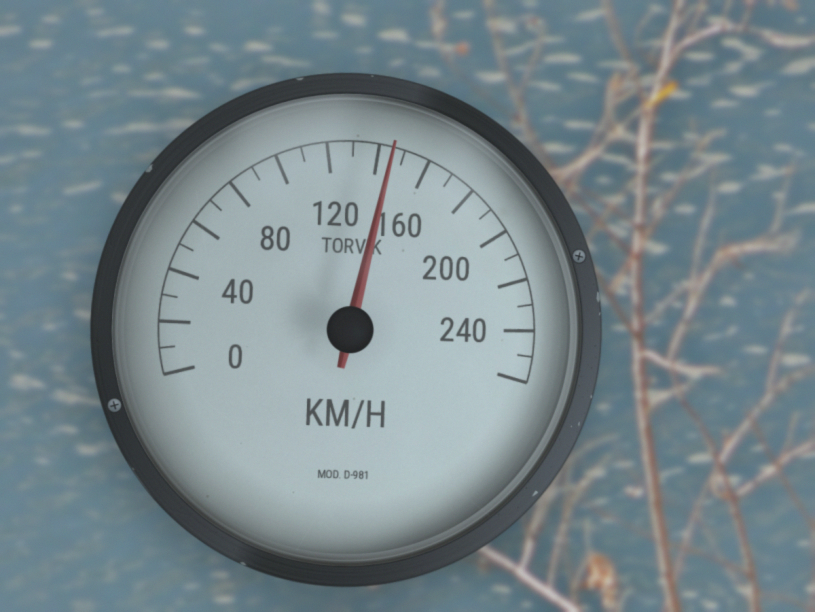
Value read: 145 km/h
